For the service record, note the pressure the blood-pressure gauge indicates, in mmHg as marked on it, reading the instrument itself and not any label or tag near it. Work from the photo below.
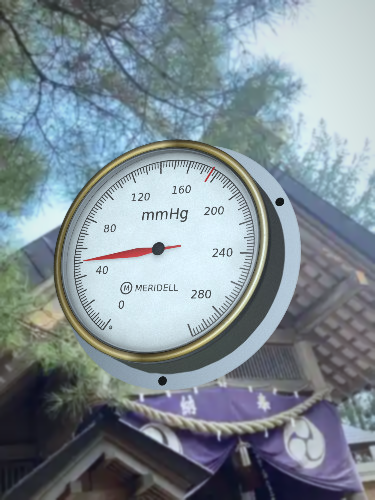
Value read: 50 mmHg
